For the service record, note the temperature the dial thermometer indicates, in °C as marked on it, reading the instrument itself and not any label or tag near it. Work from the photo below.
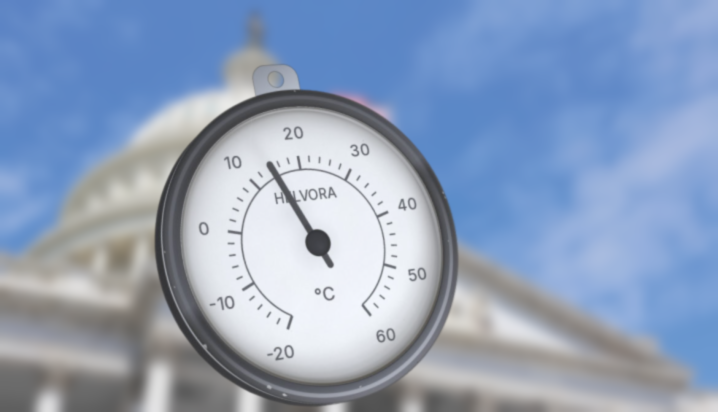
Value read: 14 °C
